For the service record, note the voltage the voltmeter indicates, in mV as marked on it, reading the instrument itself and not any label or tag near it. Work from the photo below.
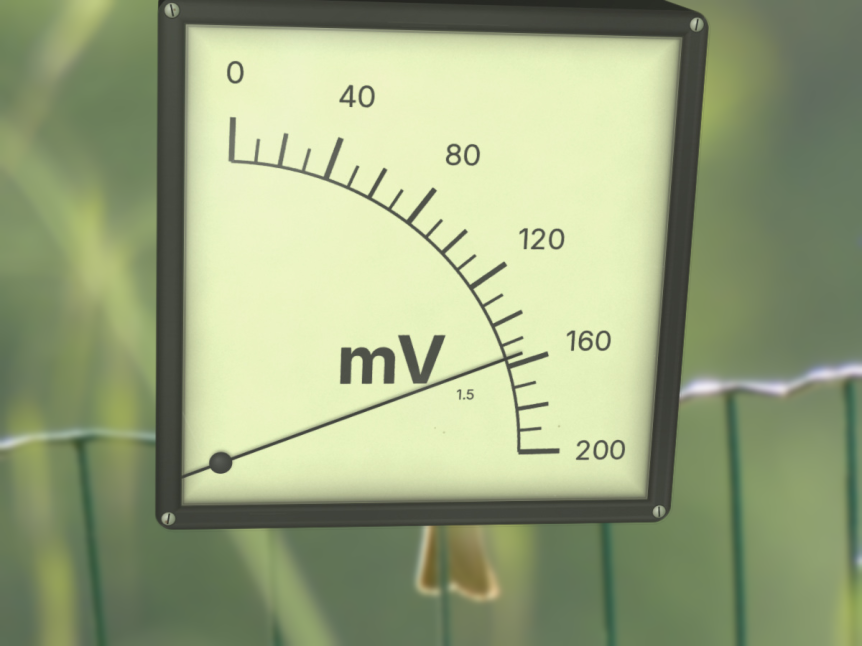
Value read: 155 mV
